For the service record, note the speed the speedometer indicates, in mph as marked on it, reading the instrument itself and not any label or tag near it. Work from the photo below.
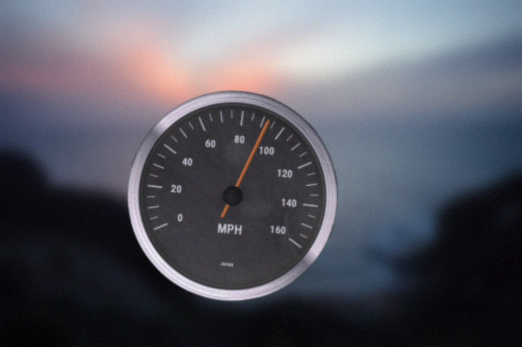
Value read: 92.5 mph
